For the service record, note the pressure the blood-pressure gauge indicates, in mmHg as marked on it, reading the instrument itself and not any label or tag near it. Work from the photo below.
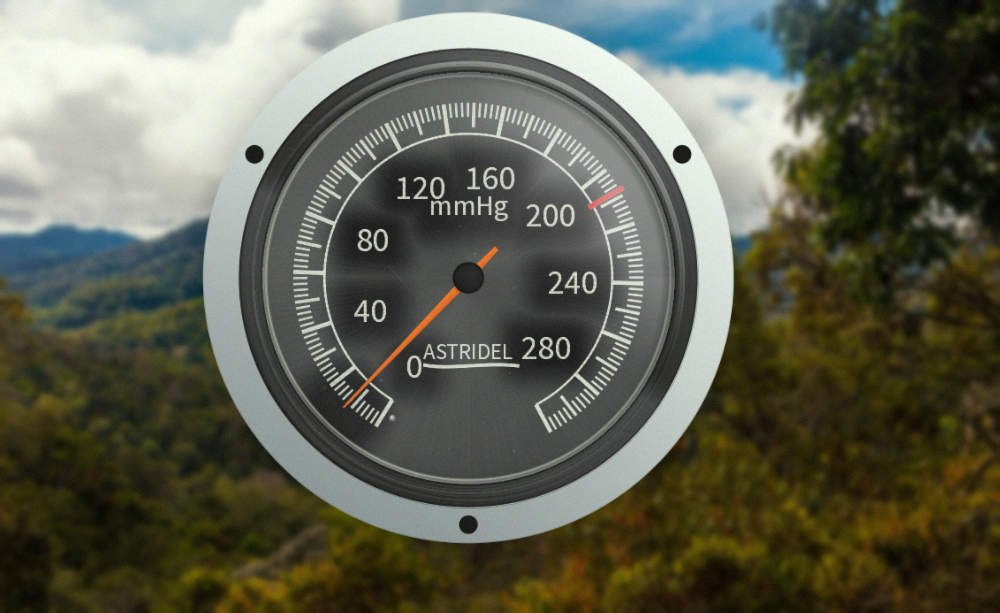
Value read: 12 mmHg
